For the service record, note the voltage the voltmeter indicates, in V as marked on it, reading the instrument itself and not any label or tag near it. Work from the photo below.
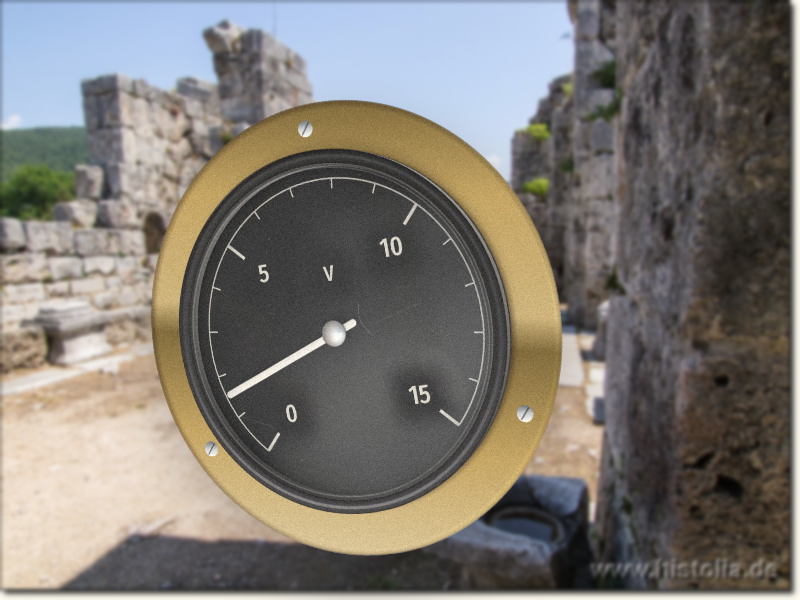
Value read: 1.5 V
